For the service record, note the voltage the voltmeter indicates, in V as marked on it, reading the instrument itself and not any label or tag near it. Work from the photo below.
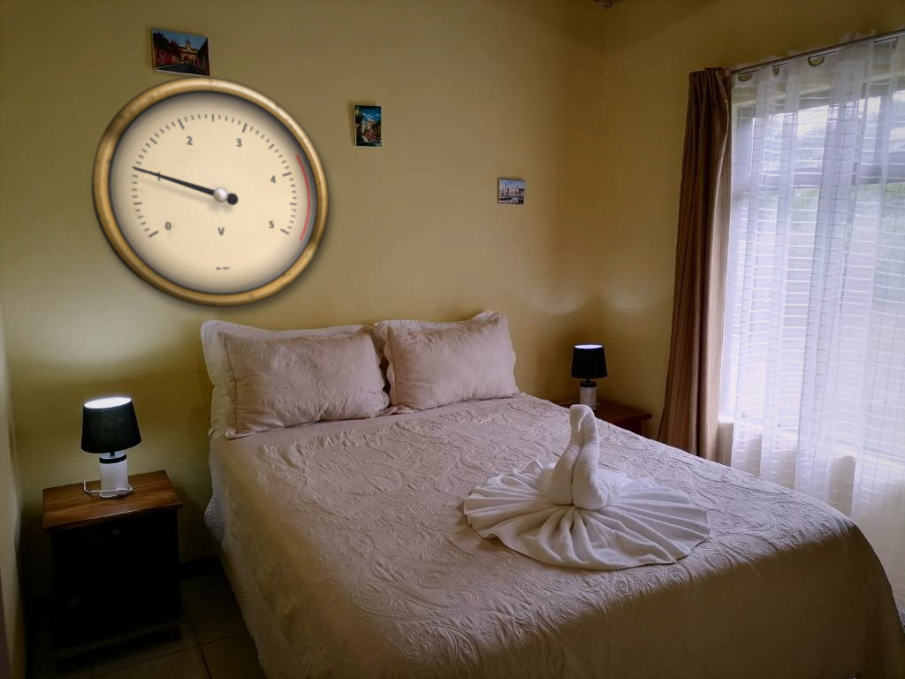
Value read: 1 V
